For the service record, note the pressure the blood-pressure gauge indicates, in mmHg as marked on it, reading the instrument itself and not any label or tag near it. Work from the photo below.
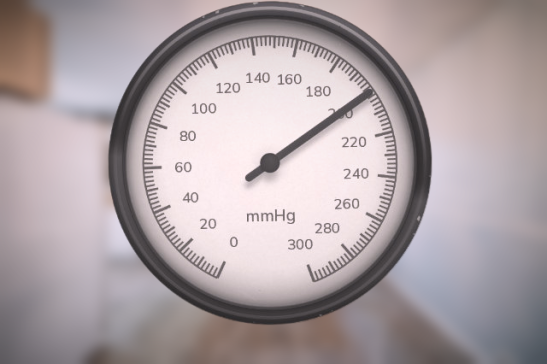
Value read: 200 mmHg
